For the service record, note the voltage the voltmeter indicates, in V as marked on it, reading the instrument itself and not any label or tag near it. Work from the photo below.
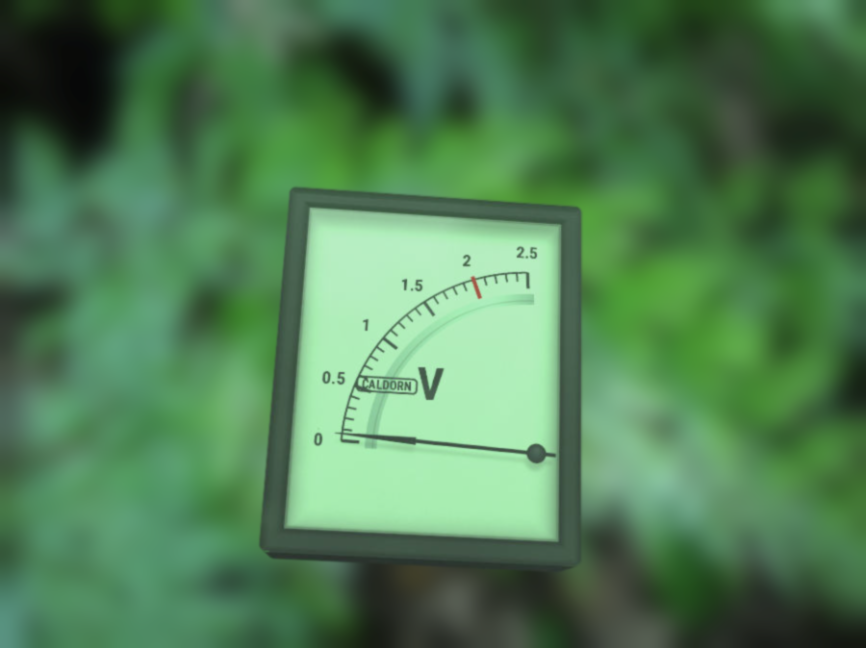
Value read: 0.05 V
